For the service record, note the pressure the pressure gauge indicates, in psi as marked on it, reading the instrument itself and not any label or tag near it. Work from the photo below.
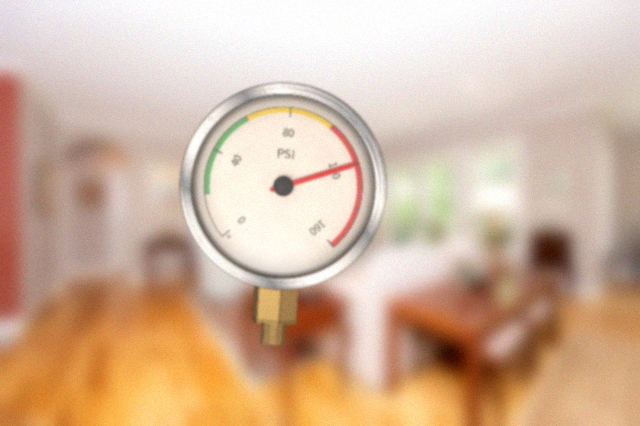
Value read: 120 psi
